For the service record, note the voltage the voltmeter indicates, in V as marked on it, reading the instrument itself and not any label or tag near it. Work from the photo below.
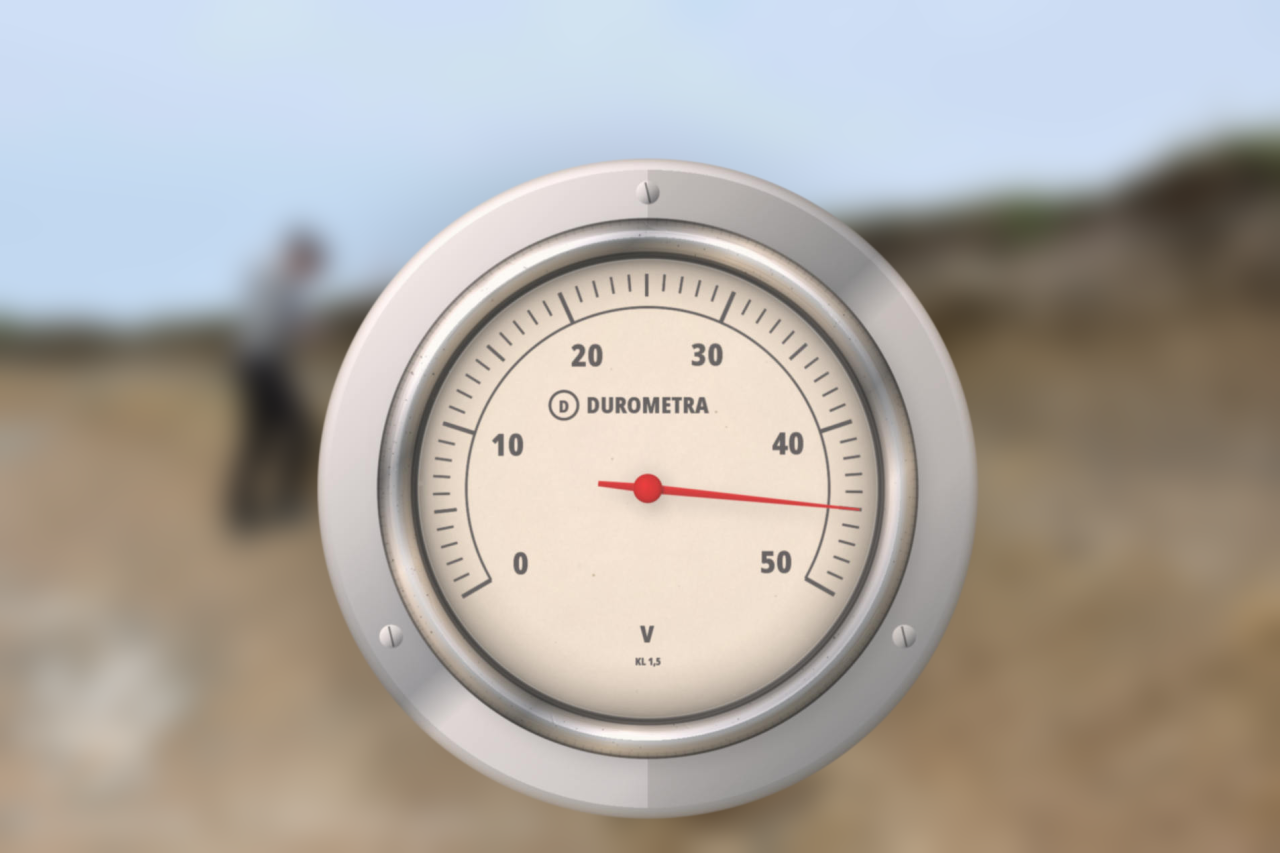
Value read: 45 V
